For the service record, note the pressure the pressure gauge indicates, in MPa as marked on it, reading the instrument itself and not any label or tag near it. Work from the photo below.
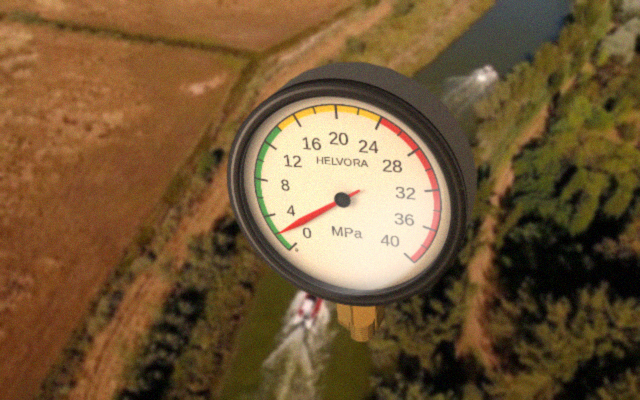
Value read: 2 MPa
